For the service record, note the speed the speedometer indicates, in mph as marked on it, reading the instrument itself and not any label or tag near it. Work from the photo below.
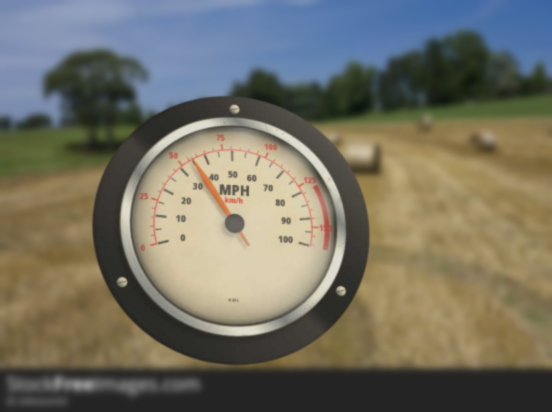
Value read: 35 mph
